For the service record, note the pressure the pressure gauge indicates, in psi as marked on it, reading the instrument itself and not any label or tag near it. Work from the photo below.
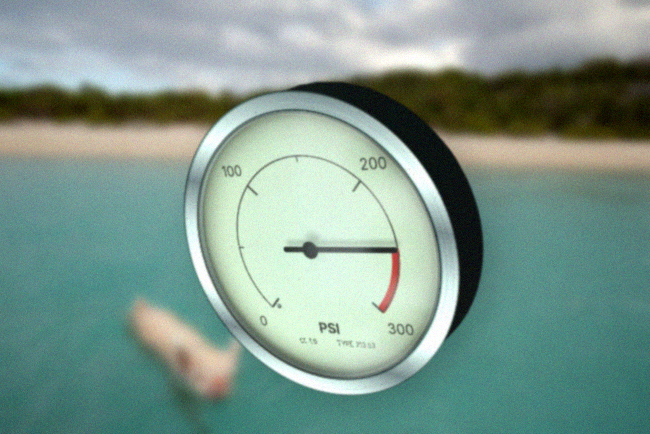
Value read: 250 psi
